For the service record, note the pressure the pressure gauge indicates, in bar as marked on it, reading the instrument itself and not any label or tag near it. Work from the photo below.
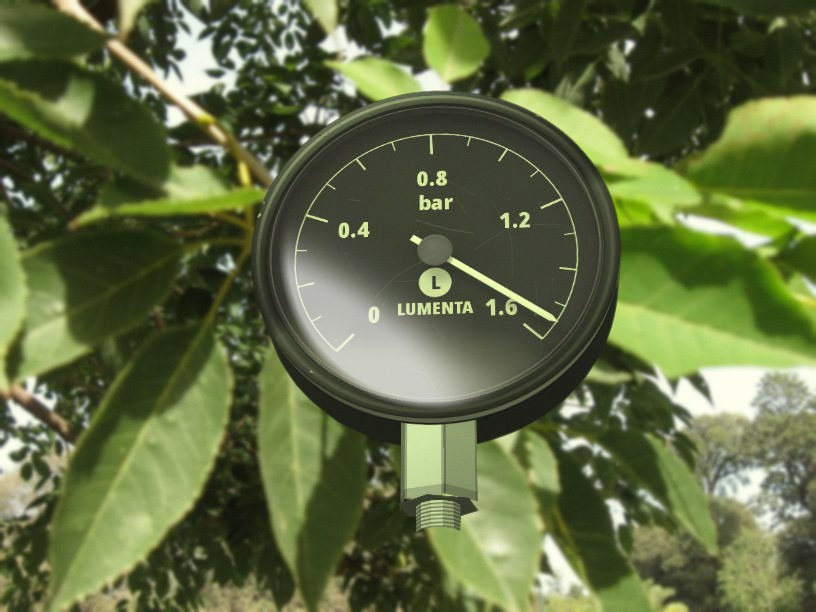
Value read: 1.55 bar
